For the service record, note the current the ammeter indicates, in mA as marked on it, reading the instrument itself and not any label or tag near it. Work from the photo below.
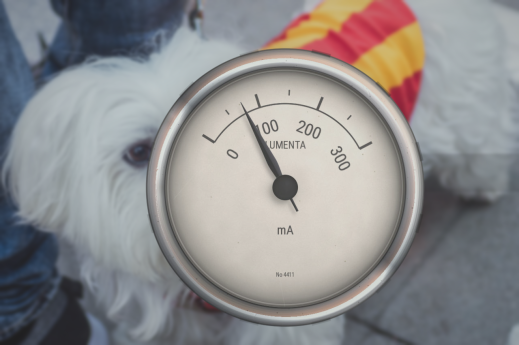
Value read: 75 mA
